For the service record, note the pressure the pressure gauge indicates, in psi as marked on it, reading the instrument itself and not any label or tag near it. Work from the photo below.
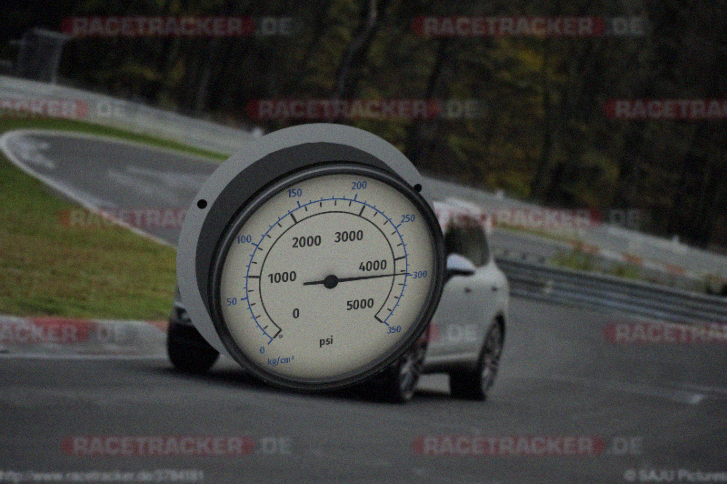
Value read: 4200 psi
